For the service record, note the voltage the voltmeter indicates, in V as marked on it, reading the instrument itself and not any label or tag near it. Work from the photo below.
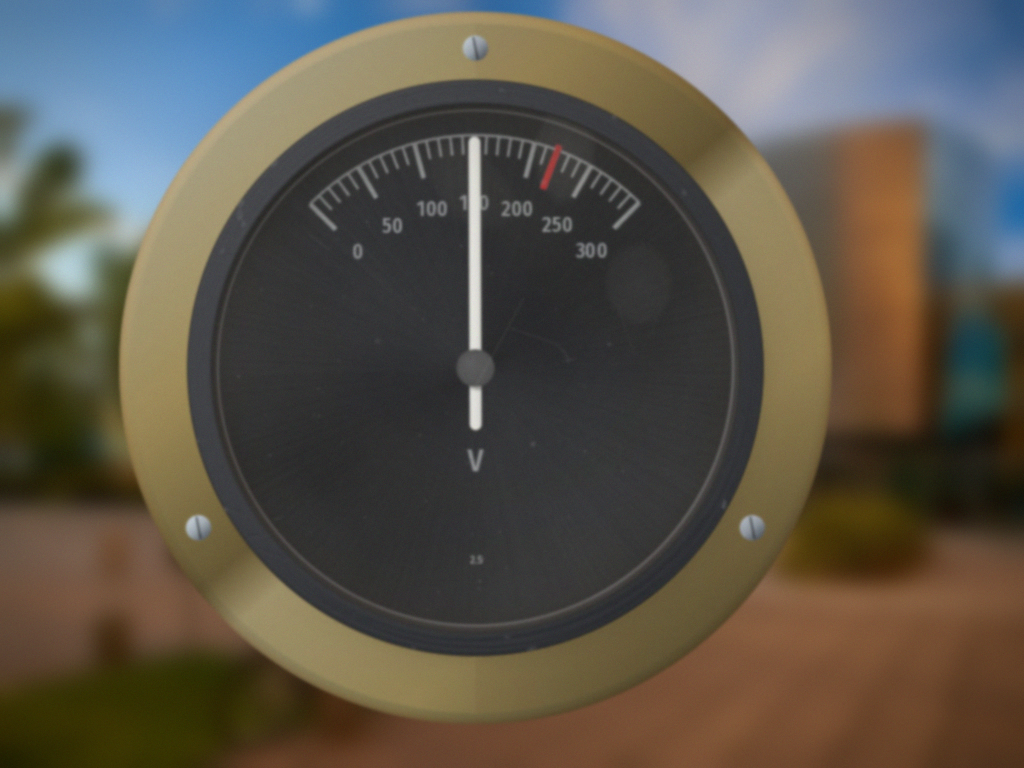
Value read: 150 V
